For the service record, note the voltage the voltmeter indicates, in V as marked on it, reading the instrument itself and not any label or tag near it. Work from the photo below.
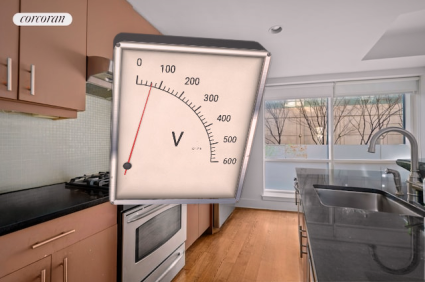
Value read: 60 V
